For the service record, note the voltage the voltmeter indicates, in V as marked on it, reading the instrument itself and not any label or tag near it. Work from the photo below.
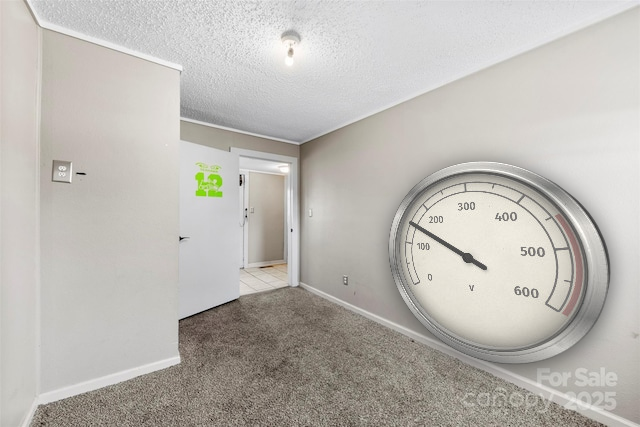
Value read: 150 V
